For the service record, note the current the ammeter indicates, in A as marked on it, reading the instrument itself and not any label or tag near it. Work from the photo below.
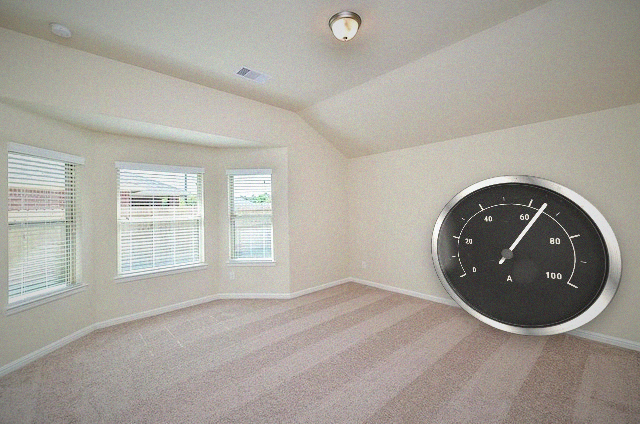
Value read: 65 A
